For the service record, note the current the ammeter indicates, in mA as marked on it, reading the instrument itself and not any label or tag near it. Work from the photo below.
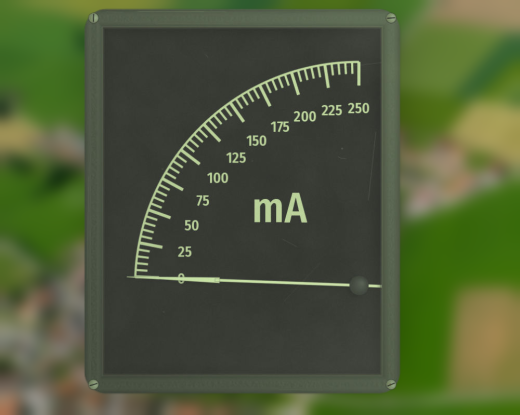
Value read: 0 mA
